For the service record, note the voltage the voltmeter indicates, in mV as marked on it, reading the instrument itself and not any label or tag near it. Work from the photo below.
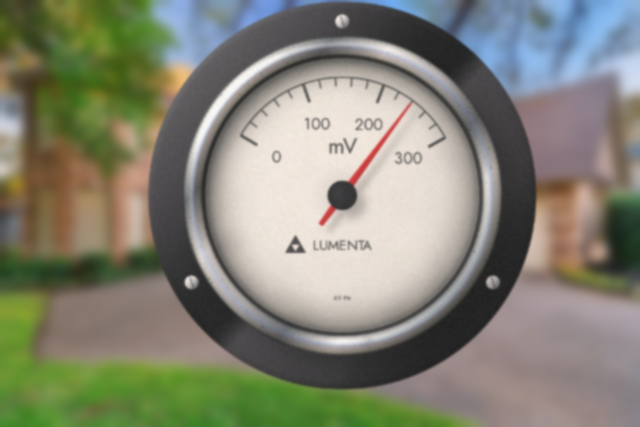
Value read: 240 mV
